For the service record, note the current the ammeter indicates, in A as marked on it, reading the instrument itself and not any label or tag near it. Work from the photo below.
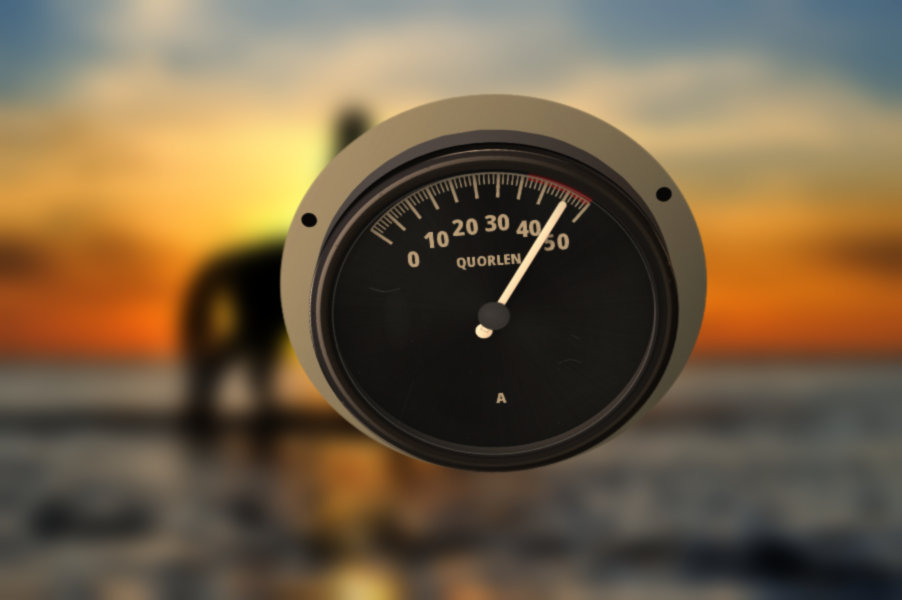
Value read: 45 A
